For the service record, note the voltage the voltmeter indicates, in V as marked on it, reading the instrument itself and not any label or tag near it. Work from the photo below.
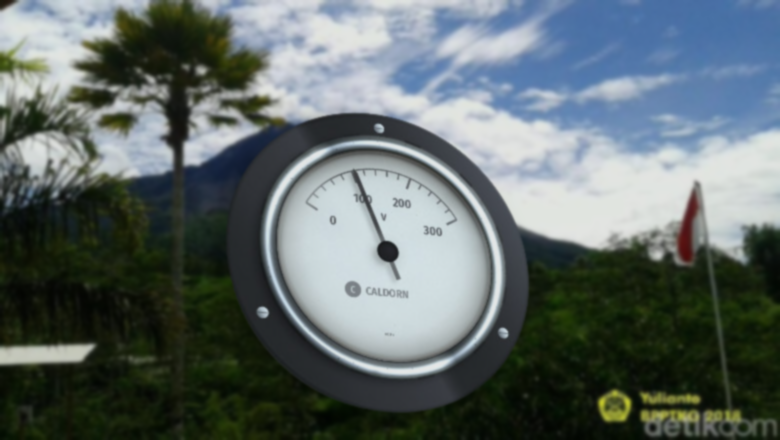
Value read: 100 V
